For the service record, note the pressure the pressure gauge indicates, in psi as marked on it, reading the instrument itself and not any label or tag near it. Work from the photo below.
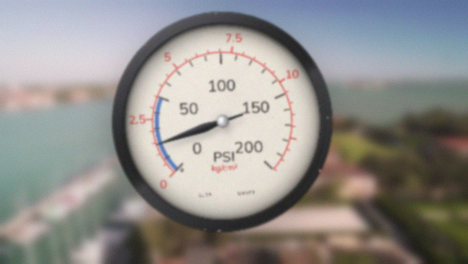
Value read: 20 psi
